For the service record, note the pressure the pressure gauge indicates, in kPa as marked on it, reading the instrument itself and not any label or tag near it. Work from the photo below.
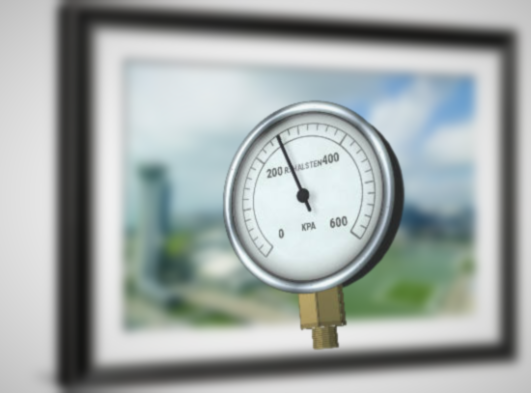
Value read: 260 kPa
